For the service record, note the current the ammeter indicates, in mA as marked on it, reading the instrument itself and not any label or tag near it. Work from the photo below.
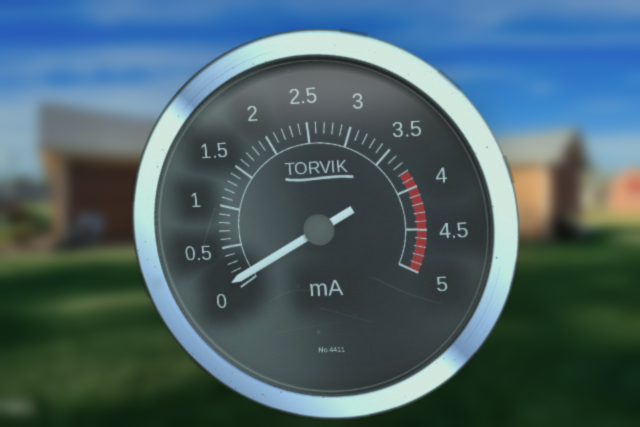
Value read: 0.1 mA
